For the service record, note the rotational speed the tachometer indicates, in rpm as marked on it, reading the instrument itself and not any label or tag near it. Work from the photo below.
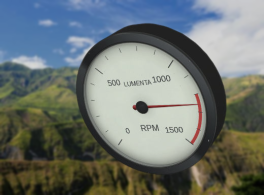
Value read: 1250 rpm
